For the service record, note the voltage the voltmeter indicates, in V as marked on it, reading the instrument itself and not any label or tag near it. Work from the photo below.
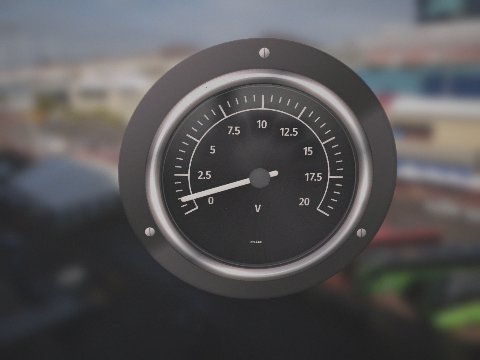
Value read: 1 V
